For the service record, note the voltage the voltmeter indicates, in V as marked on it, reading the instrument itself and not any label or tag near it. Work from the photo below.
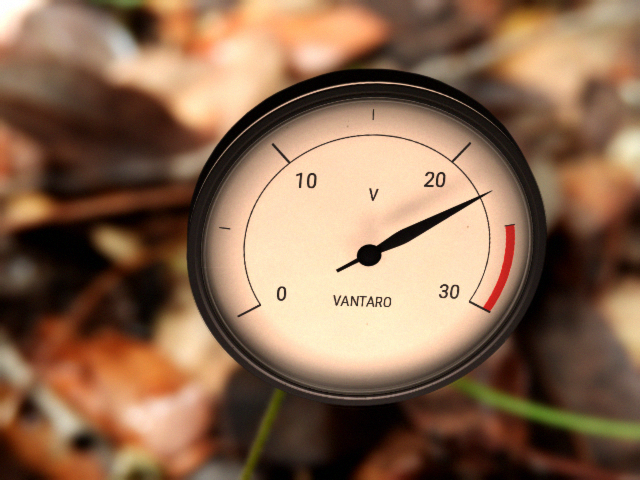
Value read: 22.5 V
